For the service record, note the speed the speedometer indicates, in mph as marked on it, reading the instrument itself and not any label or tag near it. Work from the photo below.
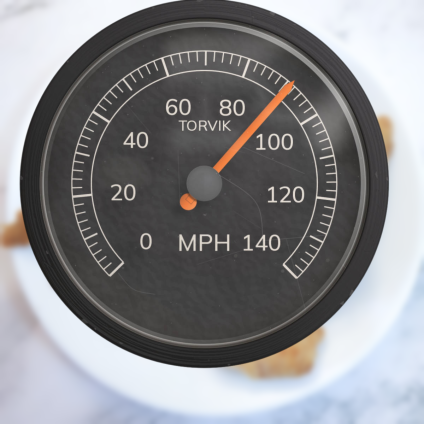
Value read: 91 mph
